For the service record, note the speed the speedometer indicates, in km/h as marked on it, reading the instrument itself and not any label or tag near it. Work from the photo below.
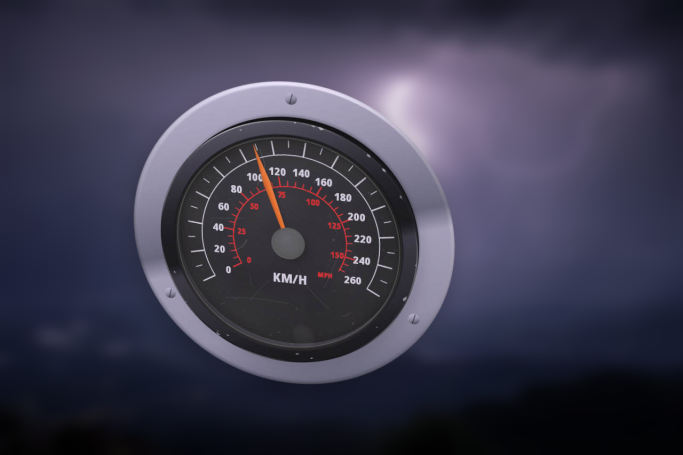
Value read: 110 km/h
